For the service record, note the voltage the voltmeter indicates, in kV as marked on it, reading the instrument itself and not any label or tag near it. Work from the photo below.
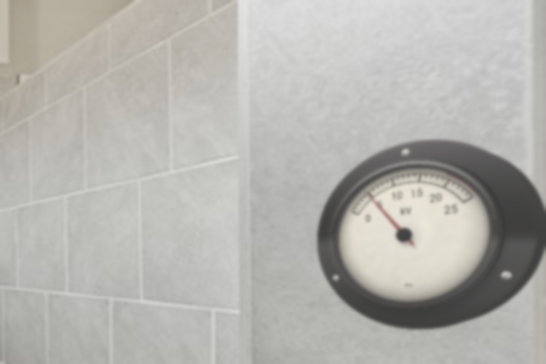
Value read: 5 kV
